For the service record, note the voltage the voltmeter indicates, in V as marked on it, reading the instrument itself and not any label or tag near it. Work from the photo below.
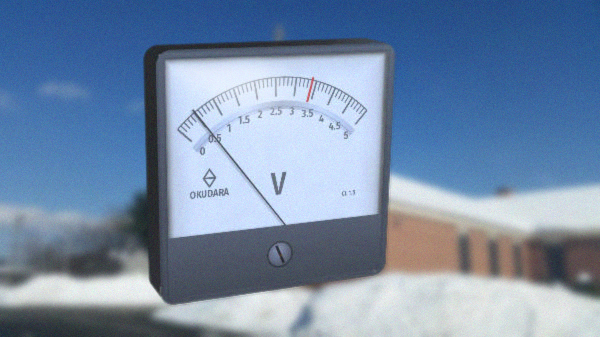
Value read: 0.5 V
